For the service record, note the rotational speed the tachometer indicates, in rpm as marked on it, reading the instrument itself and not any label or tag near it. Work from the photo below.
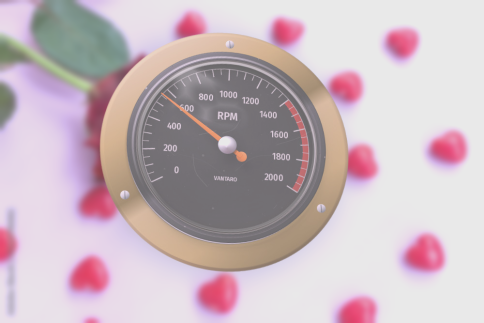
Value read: 550 rpm
